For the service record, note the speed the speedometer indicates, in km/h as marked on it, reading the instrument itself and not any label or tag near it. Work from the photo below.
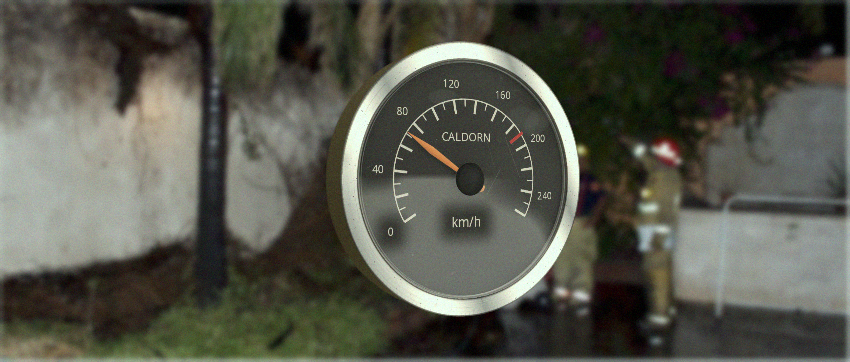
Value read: 70 km/h
